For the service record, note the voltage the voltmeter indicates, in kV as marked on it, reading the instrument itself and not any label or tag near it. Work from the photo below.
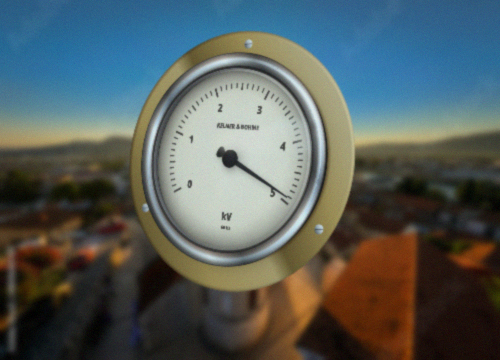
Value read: 4.9 kV
